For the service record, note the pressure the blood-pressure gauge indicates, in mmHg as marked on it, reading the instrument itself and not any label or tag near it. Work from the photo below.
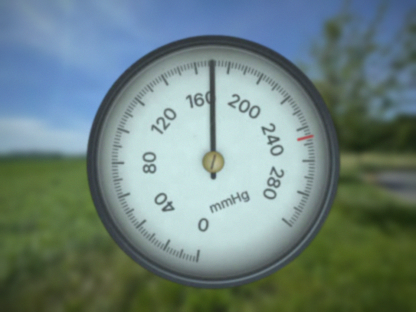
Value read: 170 mmHg
